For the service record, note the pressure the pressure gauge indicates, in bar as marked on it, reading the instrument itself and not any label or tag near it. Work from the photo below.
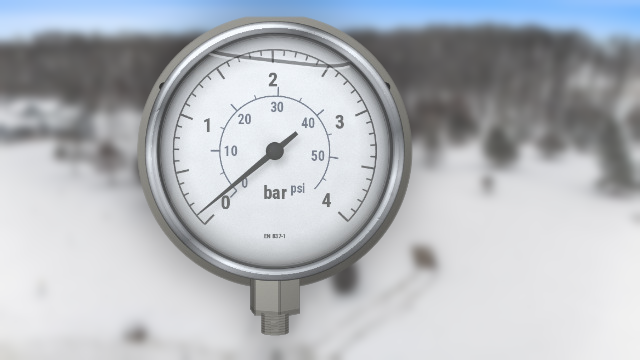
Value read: 0.1 bar
